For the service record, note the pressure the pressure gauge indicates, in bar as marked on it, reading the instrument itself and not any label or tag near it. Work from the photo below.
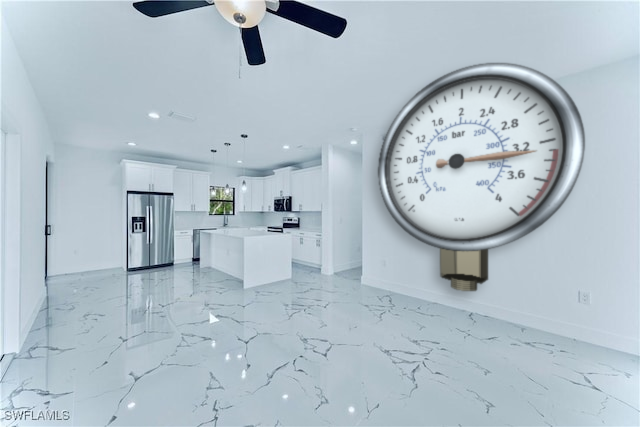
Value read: 3.3 bar
